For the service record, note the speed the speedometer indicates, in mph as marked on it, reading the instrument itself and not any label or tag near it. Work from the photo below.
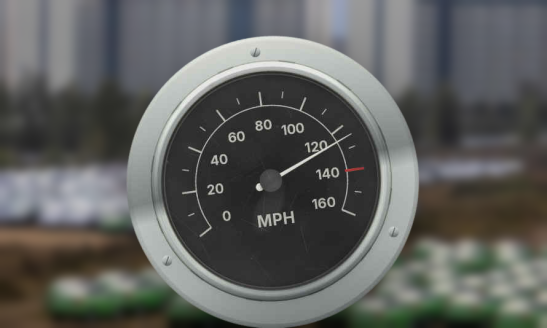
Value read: 125 mph
